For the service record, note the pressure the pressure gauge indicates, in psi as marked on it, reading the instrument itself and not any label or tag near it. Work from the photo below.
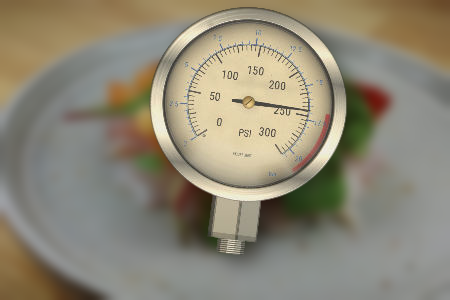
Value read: 245 psi
